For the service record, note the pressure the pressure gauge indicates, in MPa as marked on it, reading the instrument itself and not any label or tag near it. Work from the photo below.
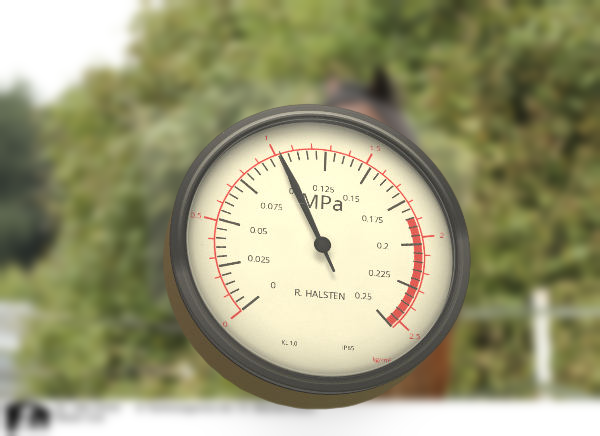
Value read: 0.1 MPa
